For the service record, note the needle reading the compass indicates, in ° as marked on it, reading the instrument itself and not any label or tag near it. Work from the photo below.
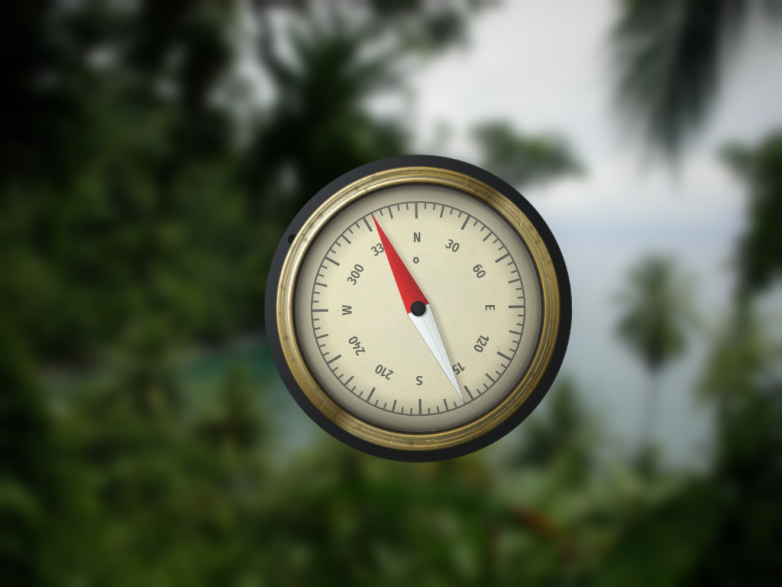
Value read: 335 °
